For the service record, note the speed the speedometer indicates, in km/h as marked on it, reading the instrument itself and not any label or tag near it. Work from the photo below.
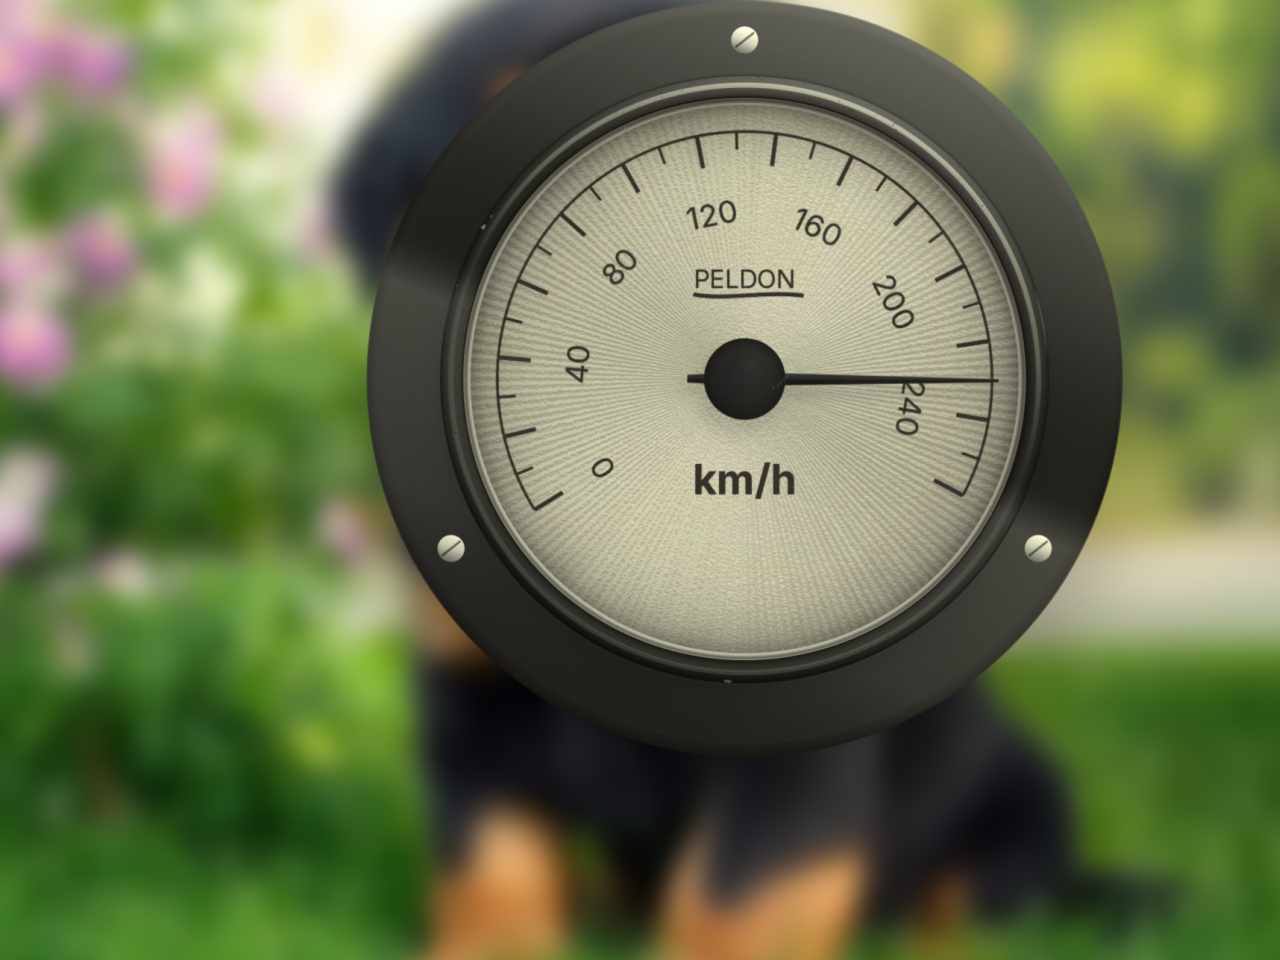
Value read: 230 km/h
